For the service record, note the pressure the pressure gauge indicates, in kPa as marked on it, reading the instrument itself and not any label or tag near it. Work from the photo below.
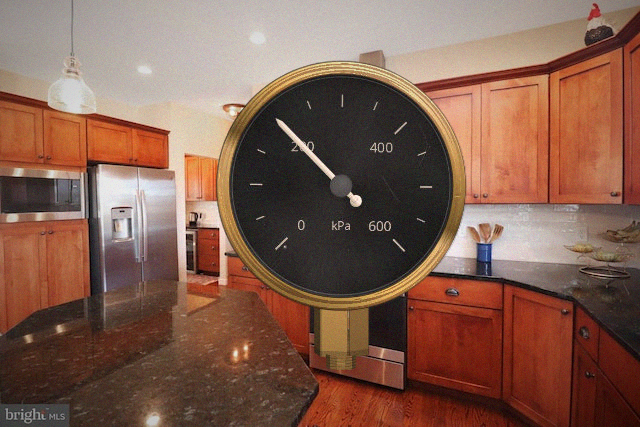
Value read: 200 kPa
